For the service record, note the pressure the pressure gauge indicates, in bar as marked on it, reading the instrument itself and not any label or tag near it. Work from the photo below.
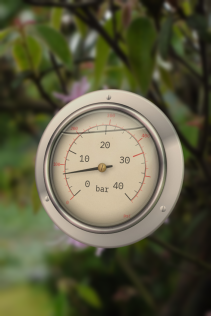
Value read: 5 bar
